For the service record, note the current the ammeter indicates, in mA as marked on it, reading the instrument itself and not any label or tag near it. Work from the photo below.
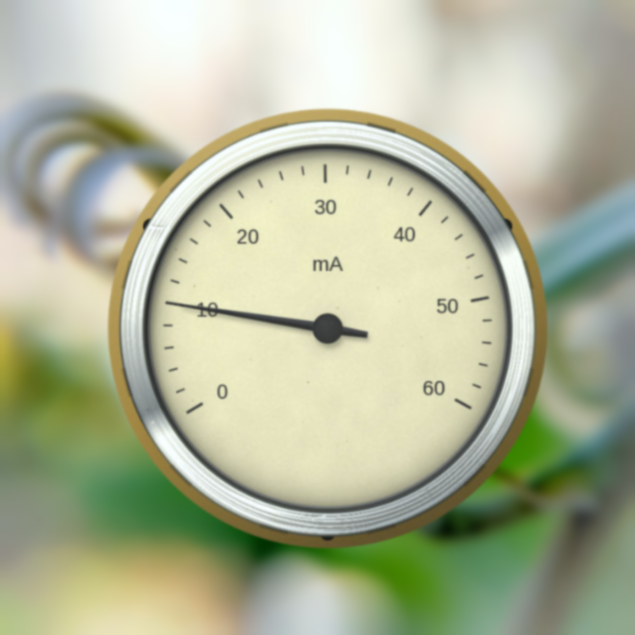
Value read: 10 mA
